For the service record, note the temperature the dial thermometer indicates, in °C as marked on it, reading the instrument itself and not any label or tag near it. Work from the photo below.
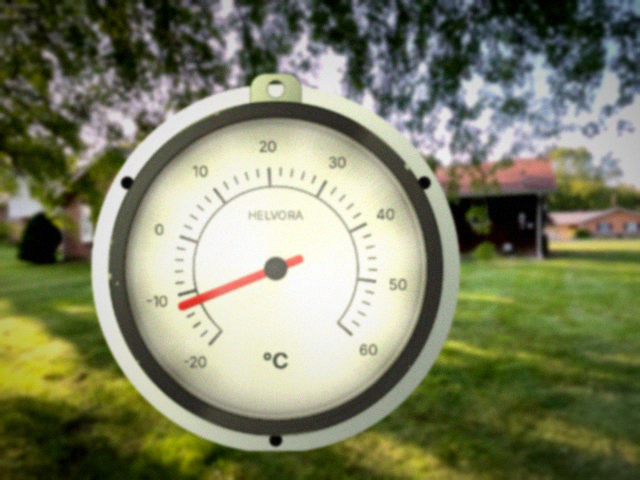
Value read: -12 °C
